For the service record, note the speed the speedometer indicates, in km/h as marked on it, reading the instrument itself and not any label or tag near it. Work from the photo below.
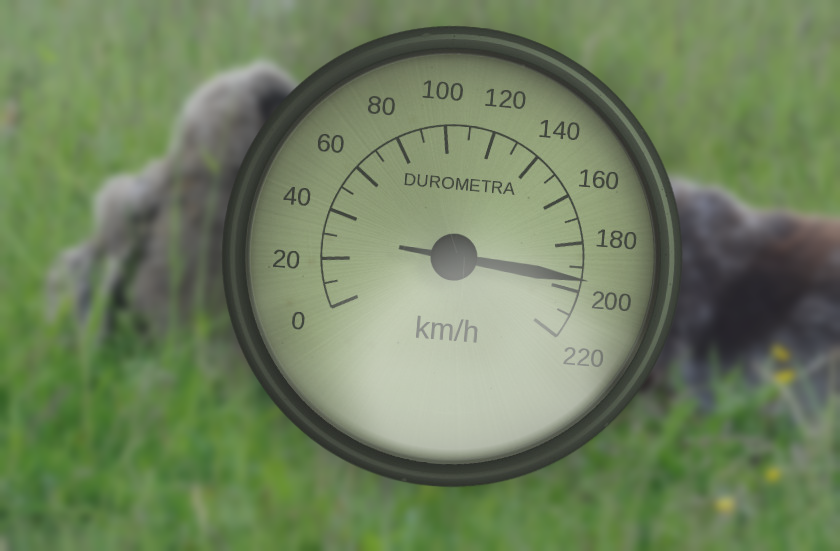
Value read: 195 km/h
